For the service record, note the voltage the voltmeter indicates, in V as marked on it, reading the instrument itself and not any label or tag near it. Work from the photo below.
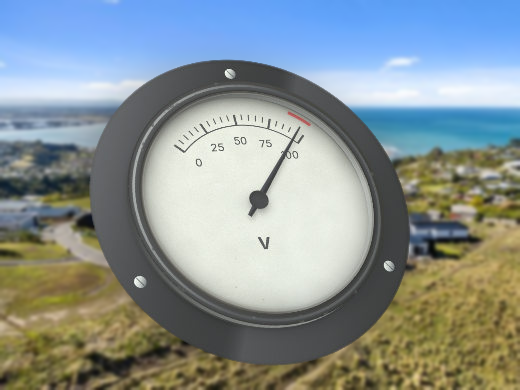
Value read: 95 V
